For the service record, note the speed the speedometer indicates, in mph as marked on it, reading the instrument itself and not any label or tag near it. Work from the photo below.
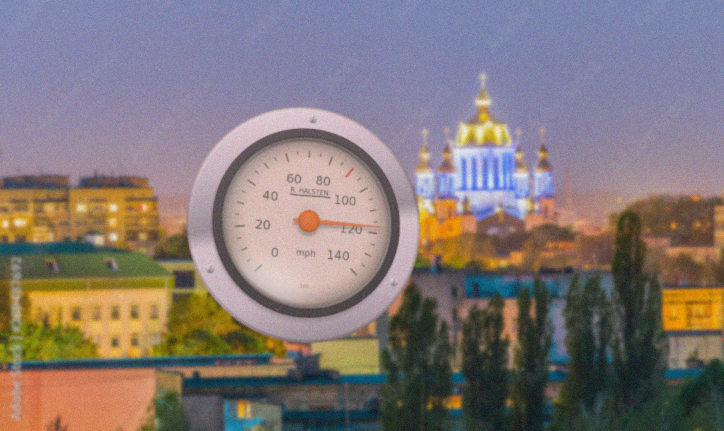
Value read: 117.5 mph
